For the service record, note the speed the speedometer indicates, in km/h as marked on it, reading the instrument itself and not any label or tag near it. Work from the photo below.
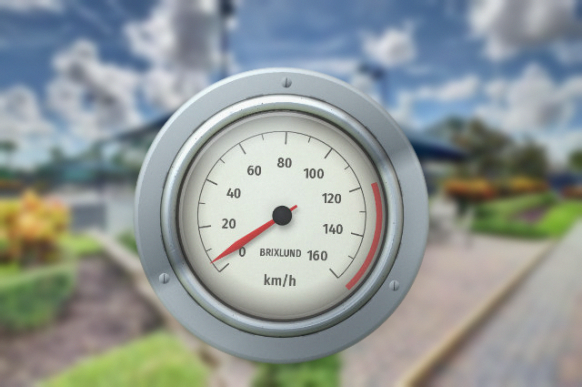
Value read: 5 km/h
